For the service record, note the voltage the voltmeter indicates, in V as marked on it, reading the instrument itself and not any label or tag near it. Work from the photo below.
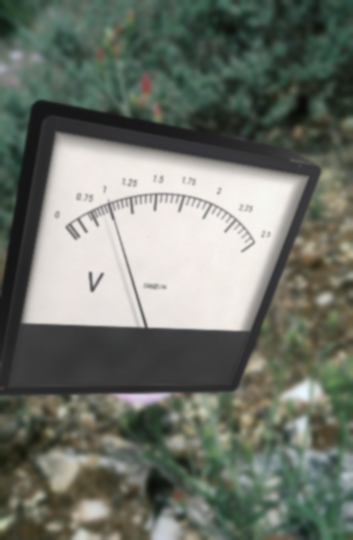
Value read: 1 V
